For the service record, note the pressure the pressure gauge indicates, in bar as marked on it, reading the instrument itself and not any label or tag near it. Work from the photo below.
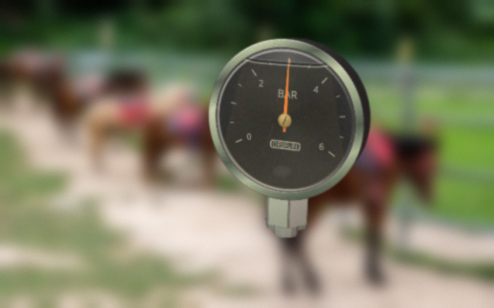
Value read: 3 bar
